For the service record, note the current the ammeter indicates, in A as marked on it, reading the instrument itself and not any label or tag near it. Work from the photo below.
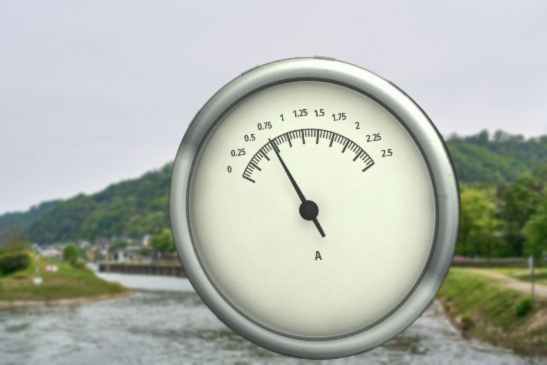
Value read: 0.75 A
